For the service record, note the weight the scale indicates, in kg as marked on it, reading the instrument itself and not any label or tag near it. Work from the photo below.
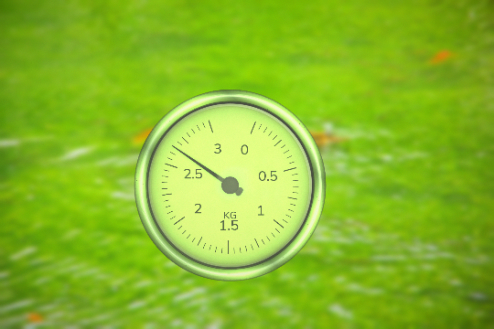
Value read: 2.65 kg
